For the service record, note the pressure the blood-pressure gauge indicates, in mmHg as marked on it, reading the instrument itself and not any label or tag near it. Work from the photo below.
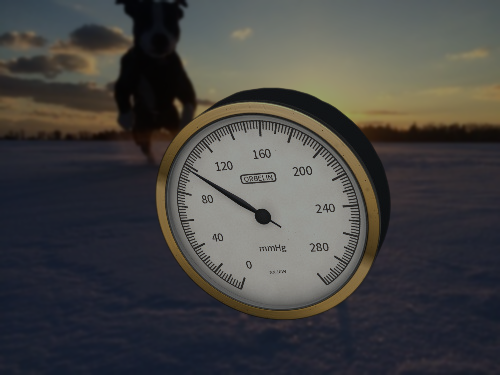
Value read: 100 mmHg
